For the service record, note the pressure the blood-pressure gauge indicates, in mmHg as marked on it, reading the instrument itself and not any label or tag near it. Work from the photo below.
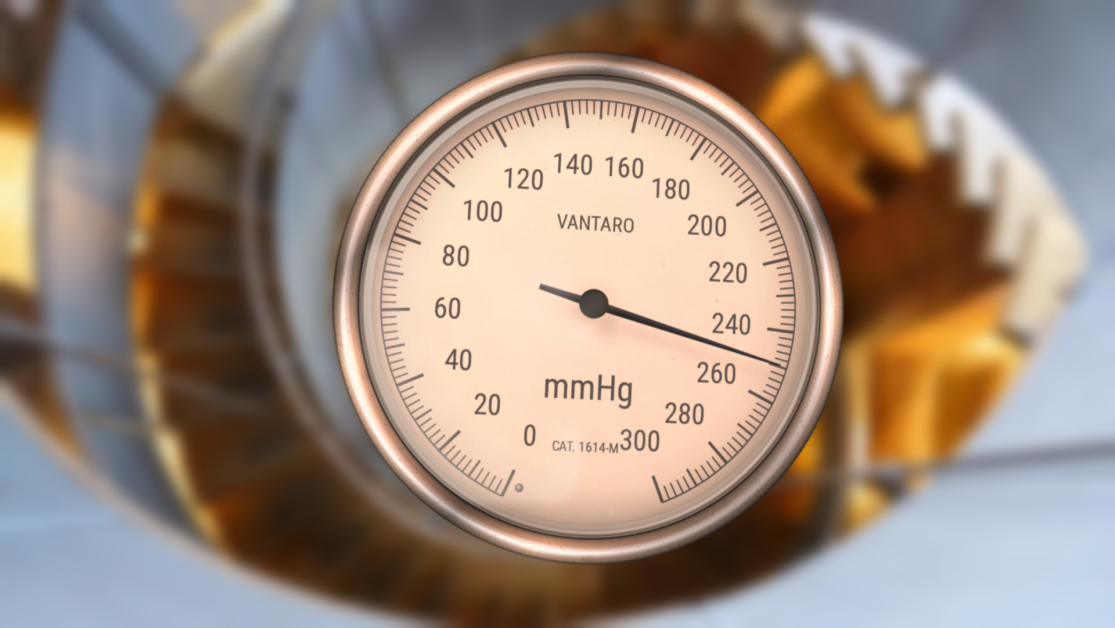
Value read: 250 mmHg
